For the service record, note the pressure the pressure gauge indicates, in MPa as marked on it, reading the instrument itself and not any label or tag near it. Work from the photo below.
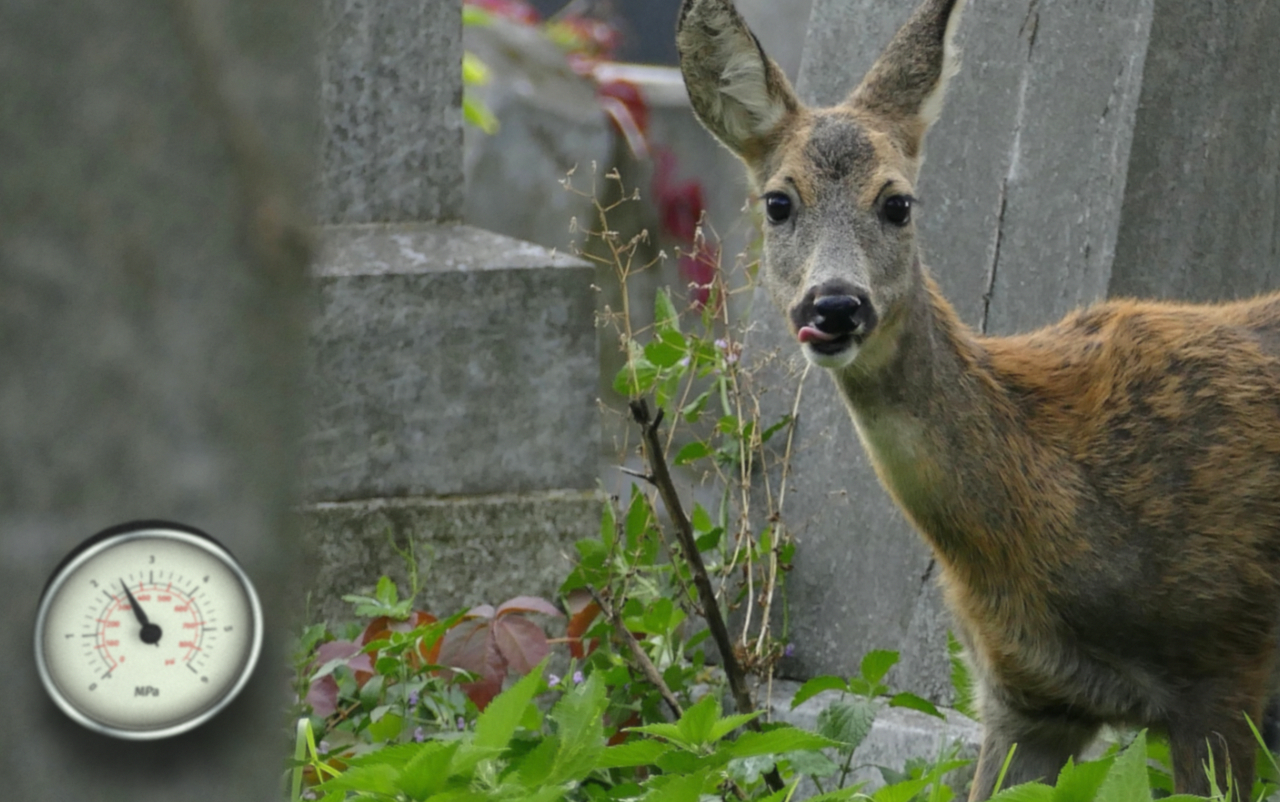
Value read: 2.4 MPa
